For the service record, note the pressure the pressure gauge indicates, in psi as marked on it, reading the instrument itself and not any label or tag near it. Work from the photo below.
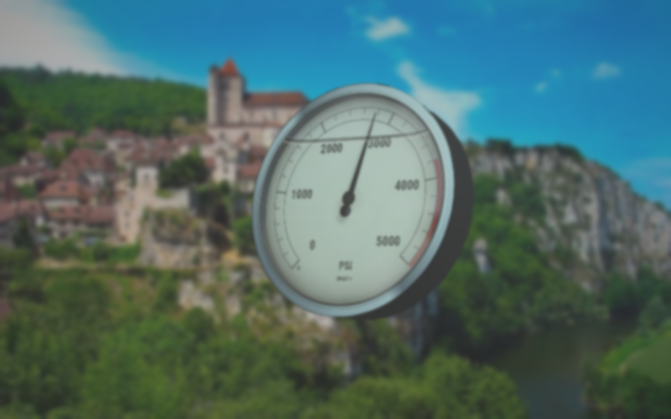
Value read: 2800 psi
